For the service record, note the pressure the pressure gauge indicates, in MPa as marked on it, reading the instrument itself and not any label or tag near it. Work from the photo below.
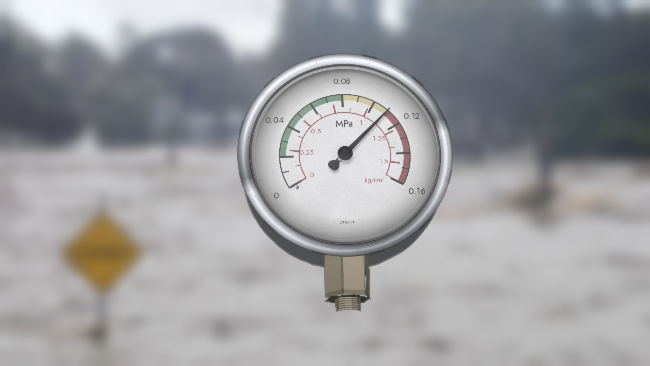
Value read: 0.11 MPa
